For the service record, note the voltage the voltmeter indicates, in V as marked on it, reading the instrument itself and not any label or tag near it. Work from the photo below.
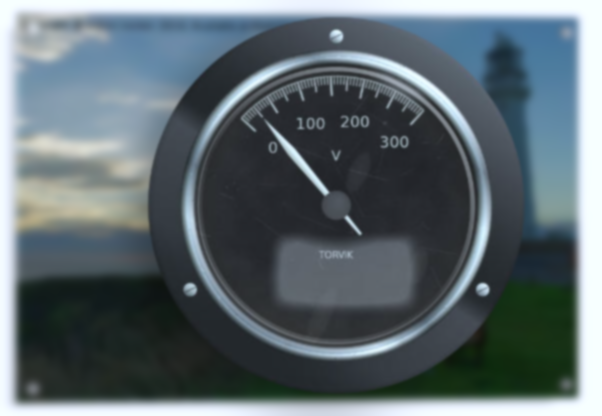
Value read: 25 V
